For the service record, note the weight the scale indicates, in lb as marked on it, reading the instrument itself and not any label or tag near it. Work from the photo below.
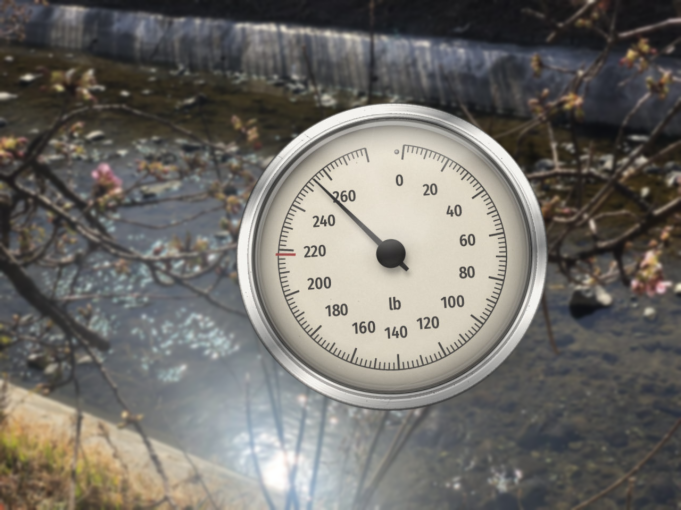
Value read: 254 lb
